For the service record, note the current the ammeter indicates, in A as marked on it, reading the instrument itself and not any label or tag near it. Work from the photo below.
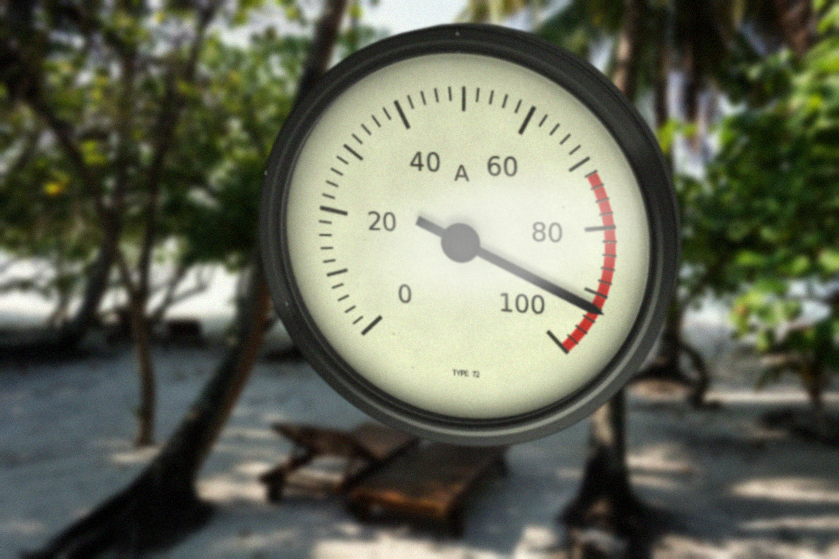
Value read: 92 A
